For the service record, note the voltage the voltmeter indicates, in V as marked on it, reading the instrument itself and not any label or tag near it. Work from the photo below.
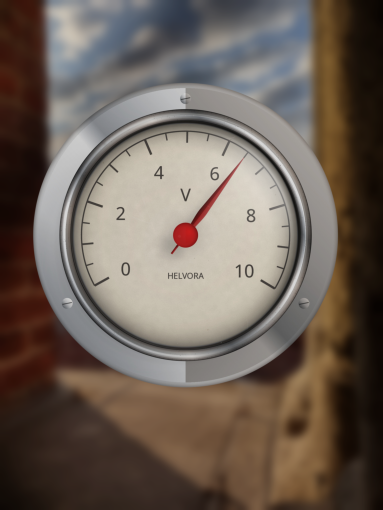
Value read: 6.5 V
